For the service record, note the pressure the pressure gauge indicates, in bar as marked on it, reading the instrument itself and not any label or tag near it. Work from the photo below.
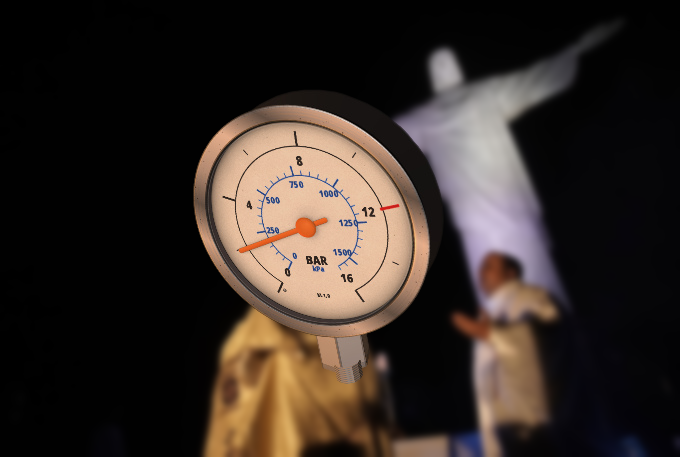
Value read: 2 bar
